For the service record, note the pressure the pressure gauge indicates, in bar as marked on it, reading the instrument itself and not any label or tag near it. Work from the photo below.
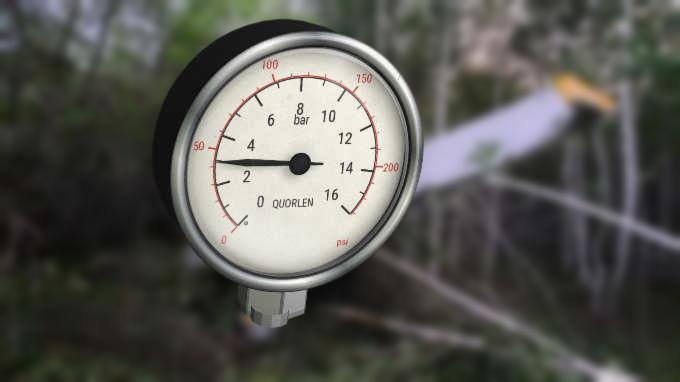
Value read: 3 bar
